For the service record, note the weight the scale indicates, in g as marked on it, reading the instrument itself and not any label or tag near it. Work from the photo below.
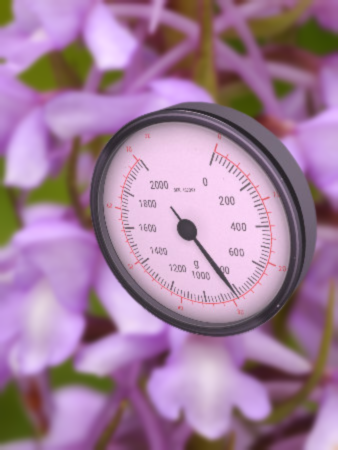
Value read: 800 g
